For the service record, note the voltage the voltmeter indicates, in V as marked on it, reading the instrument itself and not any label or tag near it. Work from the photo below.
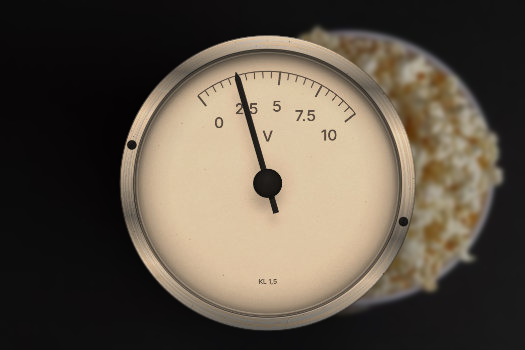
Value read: 2.5 V
